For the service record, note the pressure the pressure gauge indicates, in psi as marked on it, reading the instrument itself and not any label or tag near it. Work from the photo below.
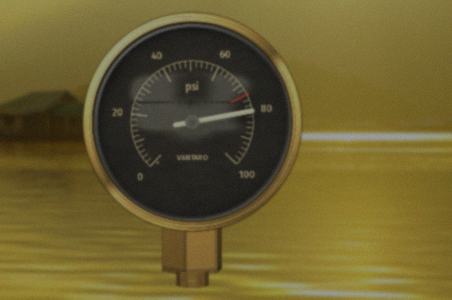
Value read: 80 psi
